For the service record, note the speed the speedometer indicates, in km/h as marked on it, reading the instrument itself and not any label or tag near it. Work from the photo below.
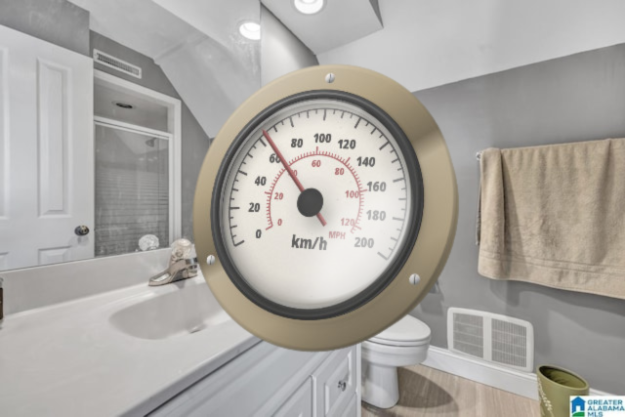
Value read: 65 km/h
